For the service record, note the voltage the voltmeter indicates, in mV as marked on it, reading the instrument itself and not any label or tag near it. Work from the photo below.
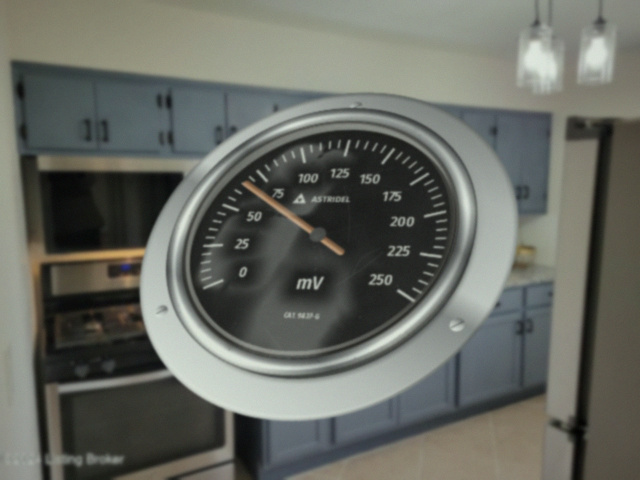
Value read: 65 mV
